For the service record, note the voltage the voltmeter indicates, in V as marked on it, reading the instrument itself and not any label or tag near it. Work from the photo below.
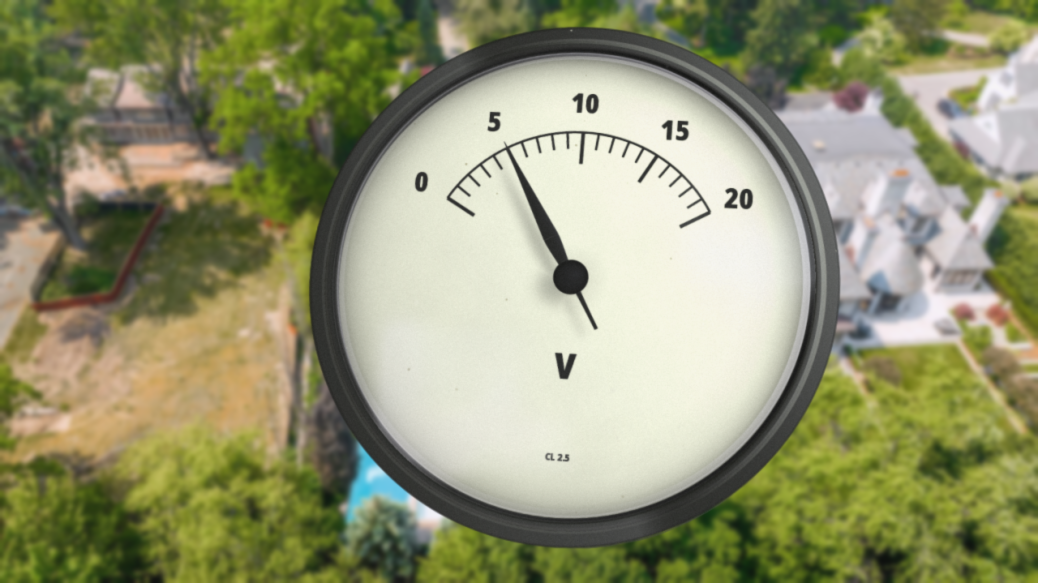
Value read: 5 V
